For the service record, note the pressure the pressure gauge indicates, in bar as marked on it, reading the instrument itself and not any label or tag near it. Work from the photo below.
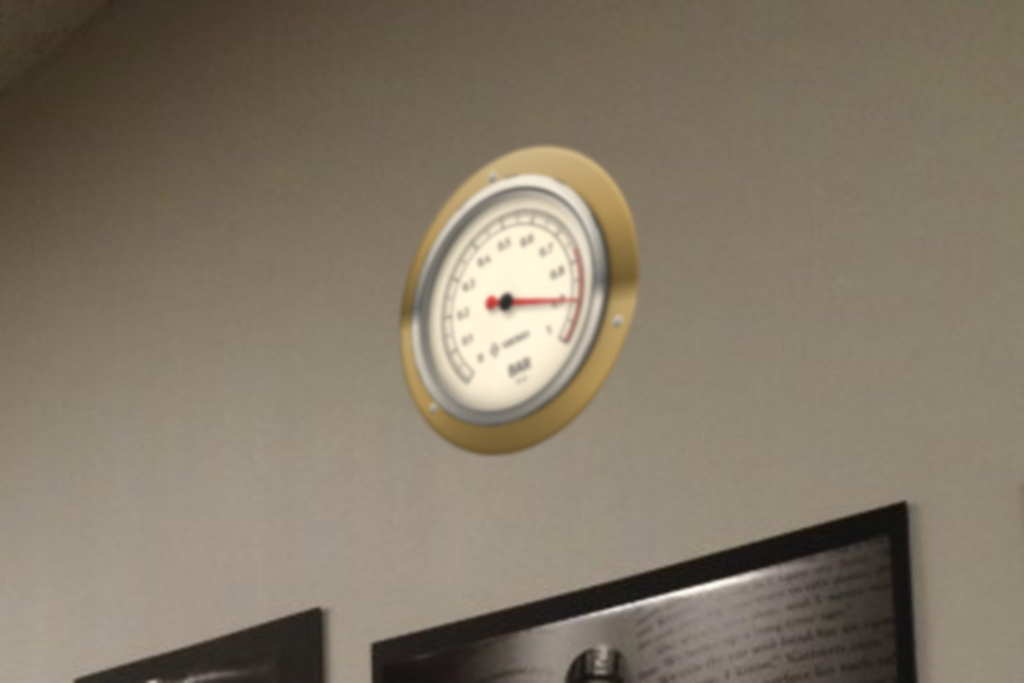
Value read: 0.9 bar
